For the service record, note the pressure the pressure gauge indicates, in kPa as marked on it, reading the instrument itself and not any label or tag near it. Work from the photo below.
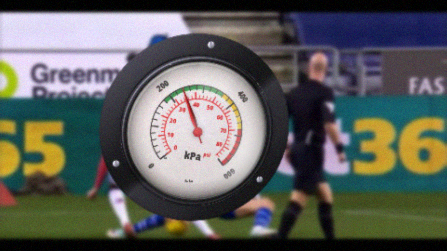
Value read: 240 kPa
